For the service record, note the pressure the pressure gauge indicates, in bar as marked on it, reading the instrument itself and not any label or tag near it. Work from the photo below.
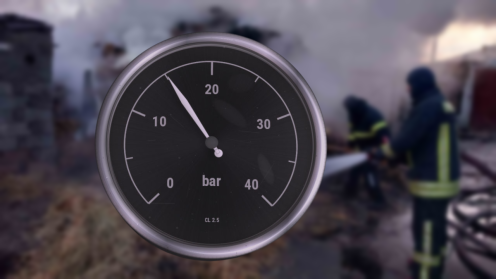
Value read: 15 bar
